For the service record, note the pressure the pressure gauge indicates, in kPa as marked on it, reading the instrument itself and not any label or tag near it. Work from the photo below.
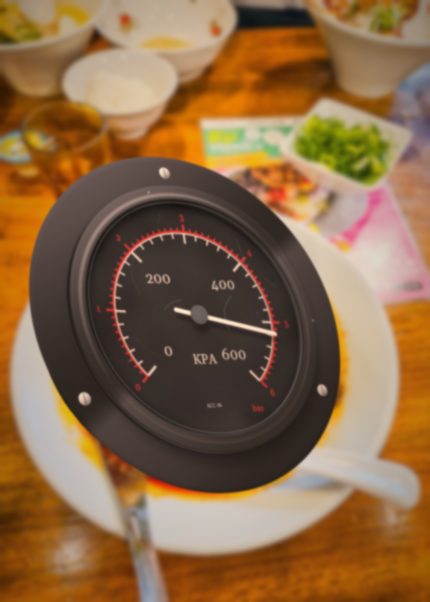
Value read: 520 kPa
